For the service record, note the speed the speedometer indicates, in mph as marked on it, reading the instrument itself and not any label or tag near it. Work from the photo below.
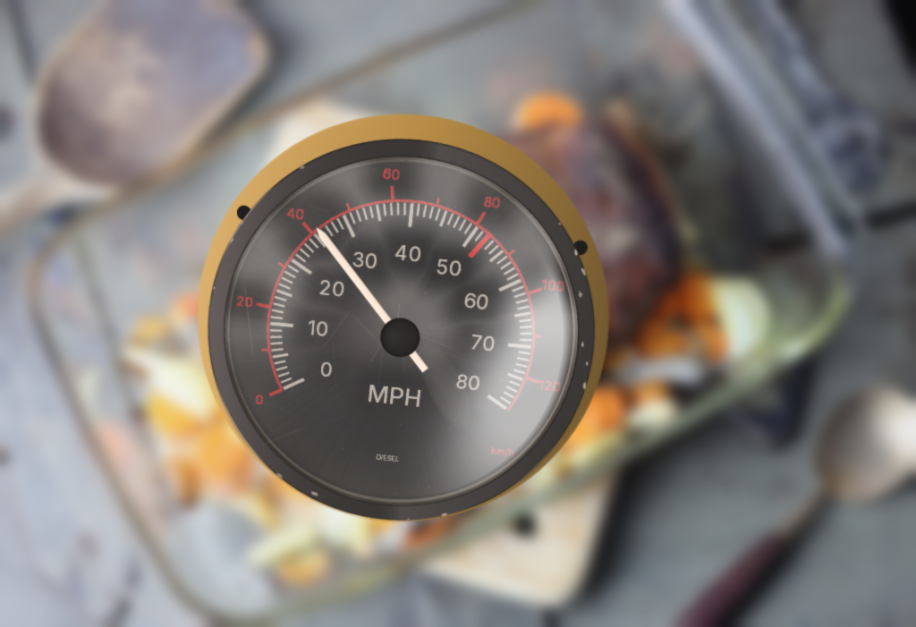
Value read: 26 mph
